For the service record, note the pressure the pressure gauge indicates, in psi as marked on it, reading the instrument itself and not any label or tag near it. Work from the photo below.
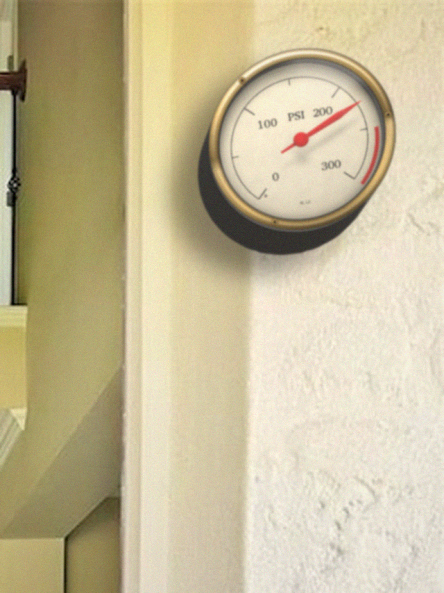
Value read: 225 psi
